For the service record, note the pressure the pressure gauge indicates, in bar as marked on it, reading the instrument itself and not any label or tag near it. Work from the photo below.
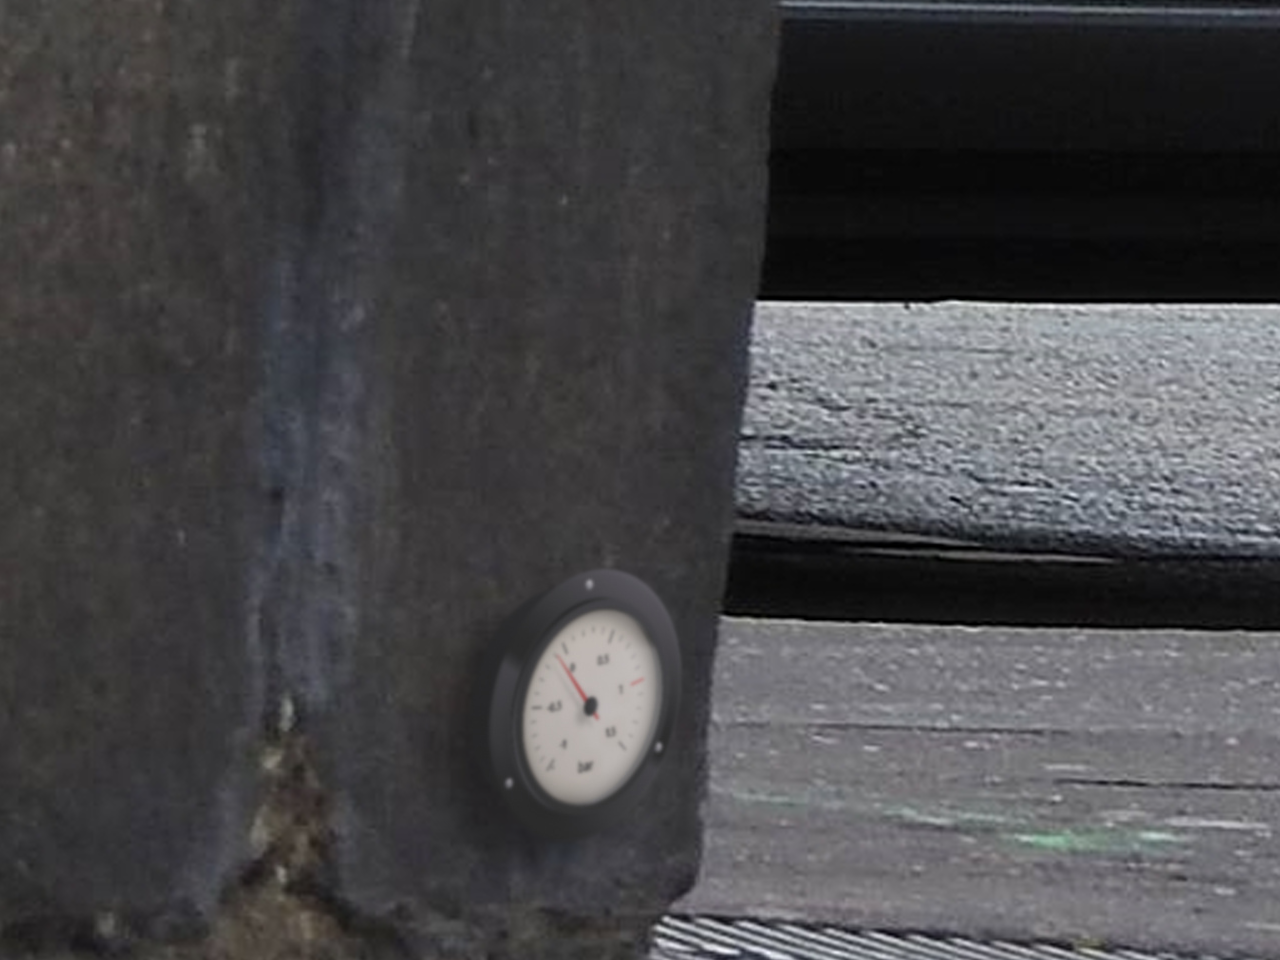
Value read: -0.1 bar
